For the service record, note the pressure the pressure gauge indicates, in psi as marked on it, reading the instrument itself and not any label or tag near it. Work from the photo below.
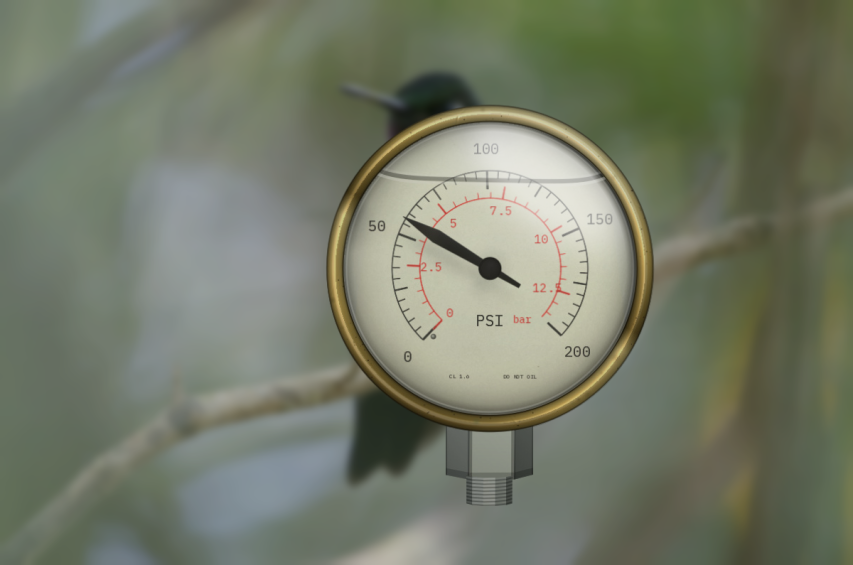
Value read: 57.5 psi
